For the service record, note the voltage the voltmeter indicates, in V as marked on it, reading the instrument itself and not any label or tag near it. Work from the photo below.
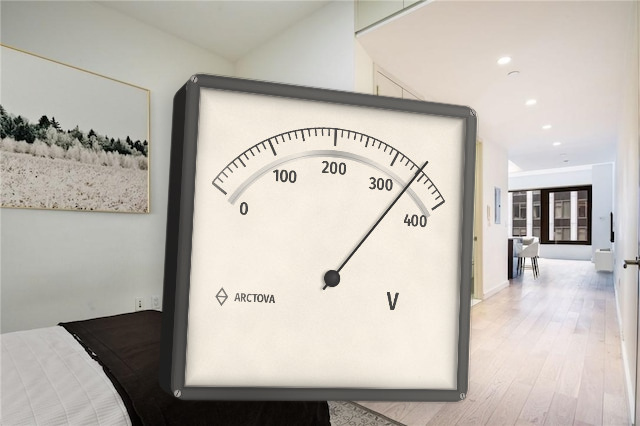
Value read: 340 V
